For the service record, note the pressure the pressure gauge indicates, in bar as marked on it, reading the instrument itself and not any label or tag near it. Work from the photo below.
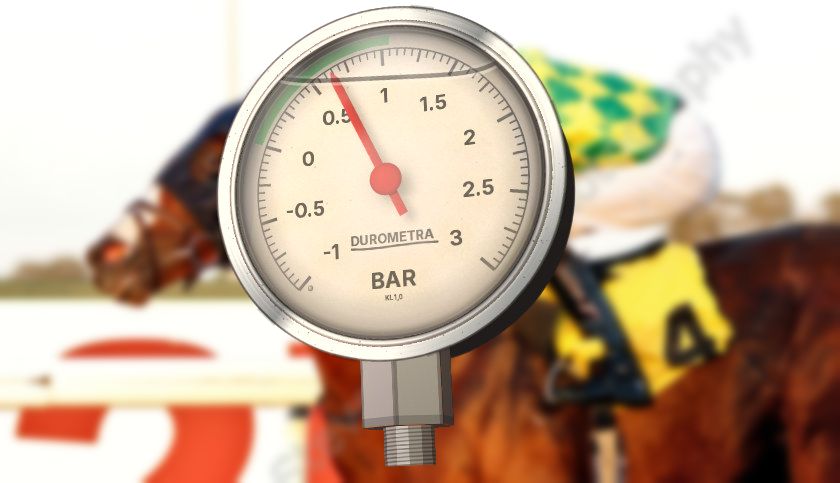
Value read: 0.65 bar
